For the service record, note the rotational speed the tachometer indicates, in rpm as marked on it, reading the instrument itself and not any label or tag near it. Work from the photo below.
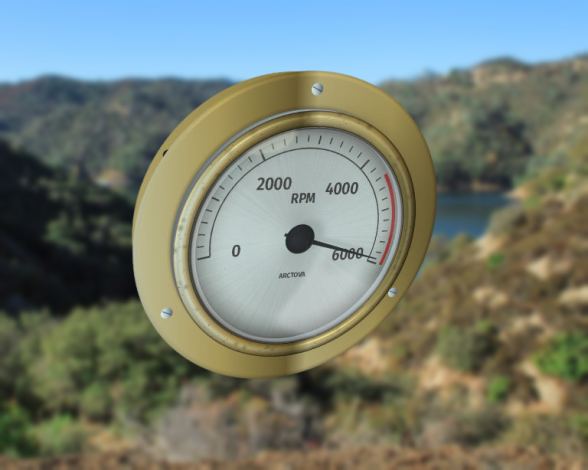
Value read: 5900 rpm
